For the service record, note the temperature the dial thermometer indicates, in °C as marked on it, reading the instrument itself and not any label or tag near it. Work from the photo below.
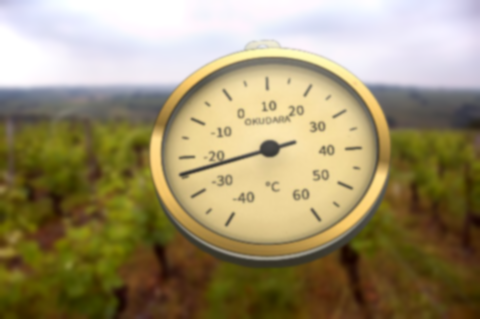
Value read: -25 °C
